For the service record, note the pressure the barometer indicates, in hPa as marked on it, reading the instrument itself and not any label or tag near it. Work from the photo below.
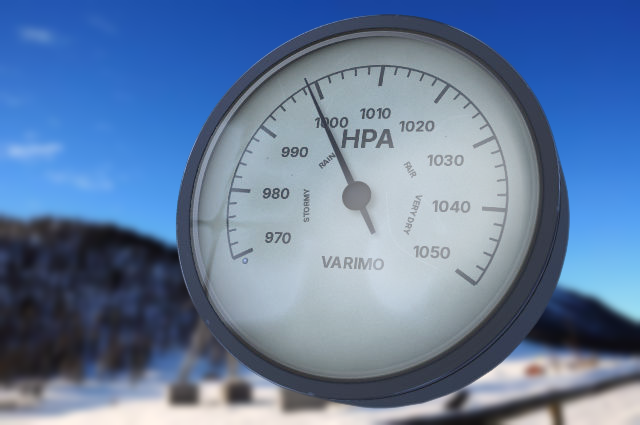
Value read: 999 hPa
